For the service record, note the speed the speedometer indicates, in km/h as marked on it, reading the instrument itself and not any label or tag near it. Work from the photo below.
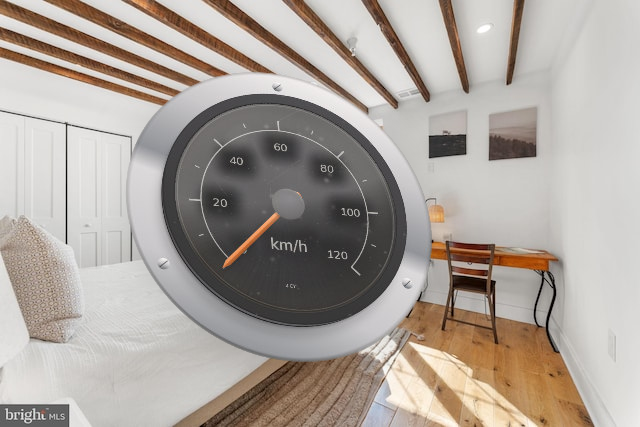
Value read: 0 km/h
